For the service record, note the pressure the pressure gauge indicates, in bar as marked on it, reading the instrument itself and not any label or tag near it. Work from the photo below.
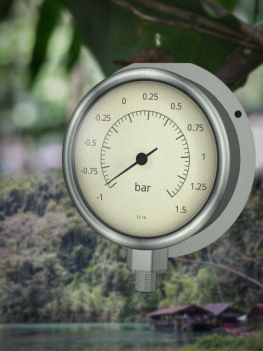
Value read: -0.95 bar
